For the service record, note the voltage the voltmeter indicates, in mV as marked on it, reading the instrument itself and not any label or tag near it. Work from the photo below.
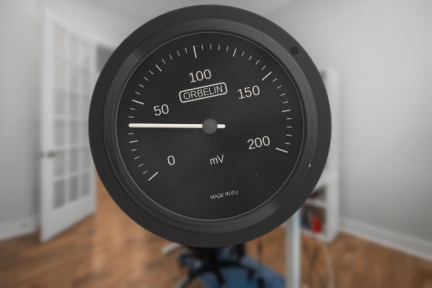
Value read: 35 mV
